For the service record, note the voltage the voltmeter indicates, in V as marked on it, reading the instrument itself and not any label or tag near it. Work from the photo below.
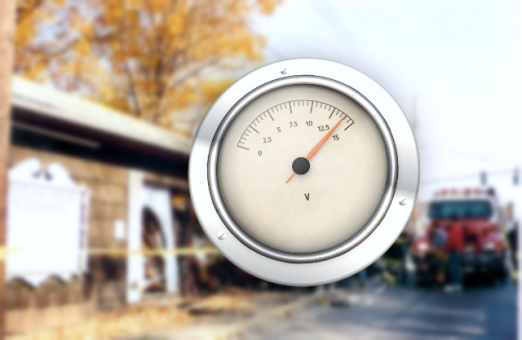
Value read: 14 V
